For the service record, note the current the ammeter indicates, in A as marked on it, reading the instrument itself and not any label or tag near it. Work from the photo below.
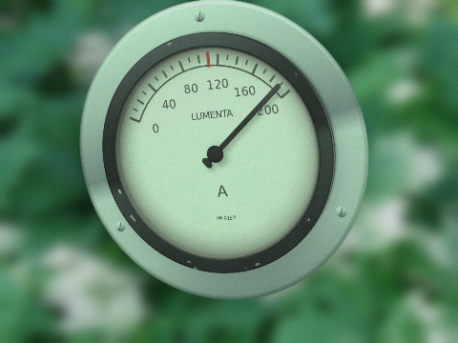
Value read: 190 A
